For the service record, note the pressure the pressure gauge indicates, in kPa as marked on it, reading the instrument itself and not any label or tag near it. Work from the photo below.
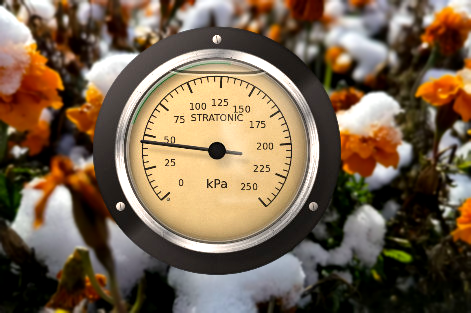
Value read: 45 kPa
